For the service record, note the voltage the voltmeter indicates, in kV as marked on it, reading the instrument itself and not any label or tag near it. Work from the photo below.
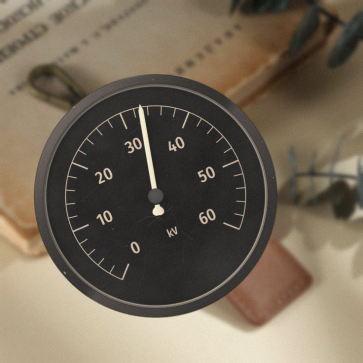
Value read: 33 kV
